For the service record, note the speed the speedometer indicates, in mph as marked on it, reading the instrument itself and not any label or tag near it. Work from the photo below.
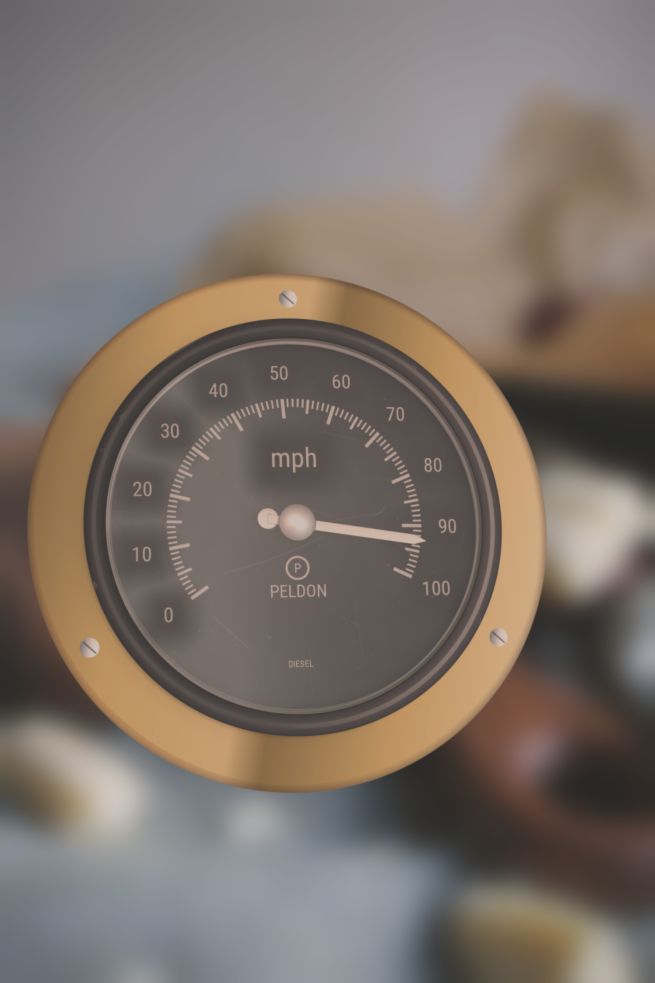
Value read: 93 mph
